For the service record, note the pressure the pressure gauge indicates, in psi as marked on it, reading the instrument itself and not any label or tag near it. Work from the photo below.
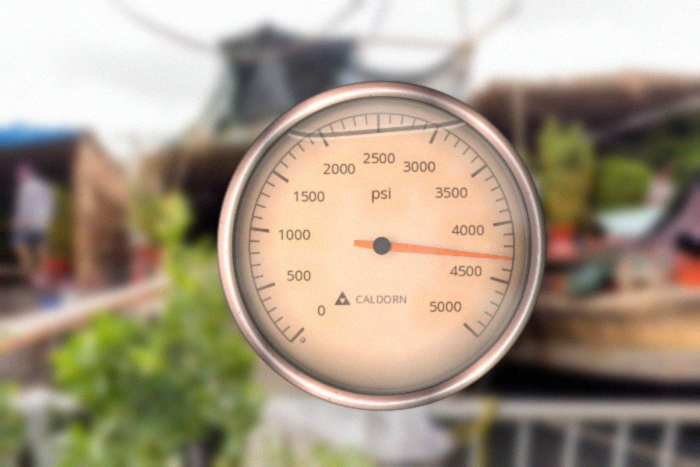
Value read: 4300 psi
